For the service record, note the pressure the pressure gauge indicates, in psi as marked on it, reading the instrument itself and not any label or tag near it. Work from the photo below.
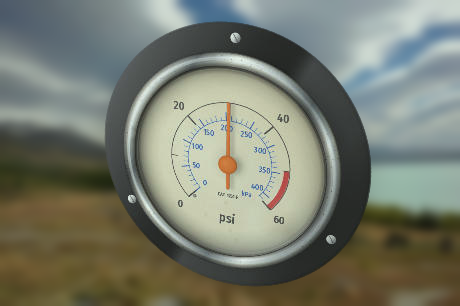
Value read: 30 psi
